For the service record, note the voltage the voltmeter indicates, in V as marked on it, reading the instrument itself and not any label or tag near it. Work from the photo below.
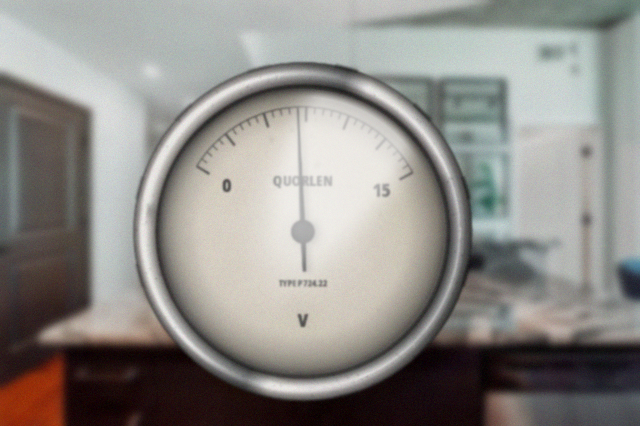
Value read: 7 V
